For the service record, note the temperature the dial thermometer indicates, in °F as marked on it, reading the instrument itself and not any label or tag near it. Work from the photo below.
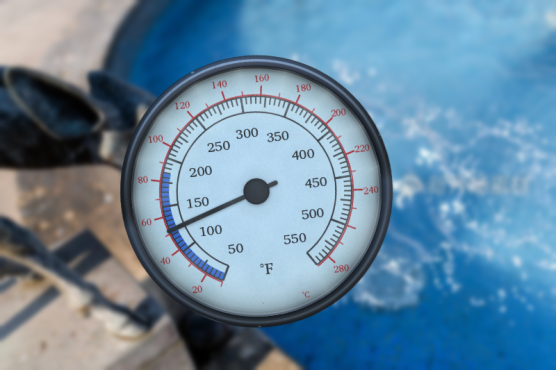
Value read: 125 °F
